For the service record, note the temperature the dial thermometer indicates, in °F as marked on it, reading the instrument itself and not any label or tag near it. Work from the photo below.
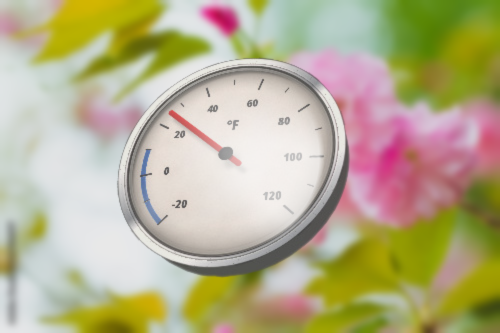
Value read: 25 °F
